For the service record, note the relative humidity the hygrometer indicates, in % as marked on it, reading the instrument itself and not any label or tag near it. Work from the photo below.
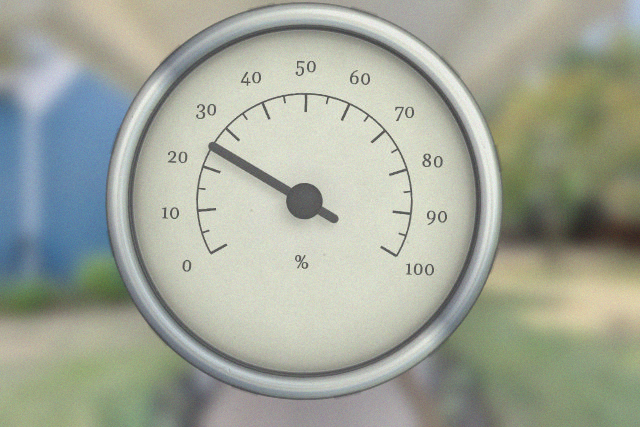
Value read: 25 %
